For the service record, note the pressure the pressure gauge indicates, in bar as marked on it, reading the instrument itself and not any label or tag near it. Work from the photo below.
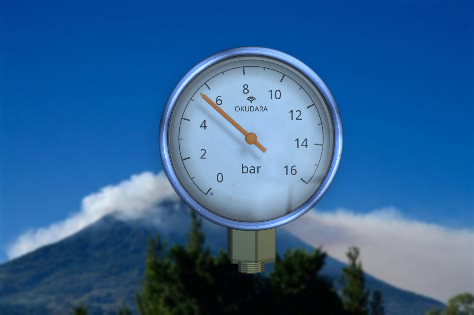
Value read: 5.5 bar
